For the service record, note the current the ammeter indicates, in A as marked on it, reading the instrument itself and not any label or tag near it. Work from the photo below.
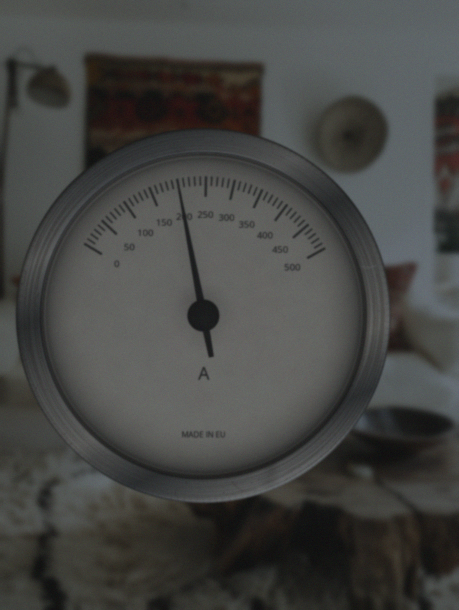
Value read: 200 A
